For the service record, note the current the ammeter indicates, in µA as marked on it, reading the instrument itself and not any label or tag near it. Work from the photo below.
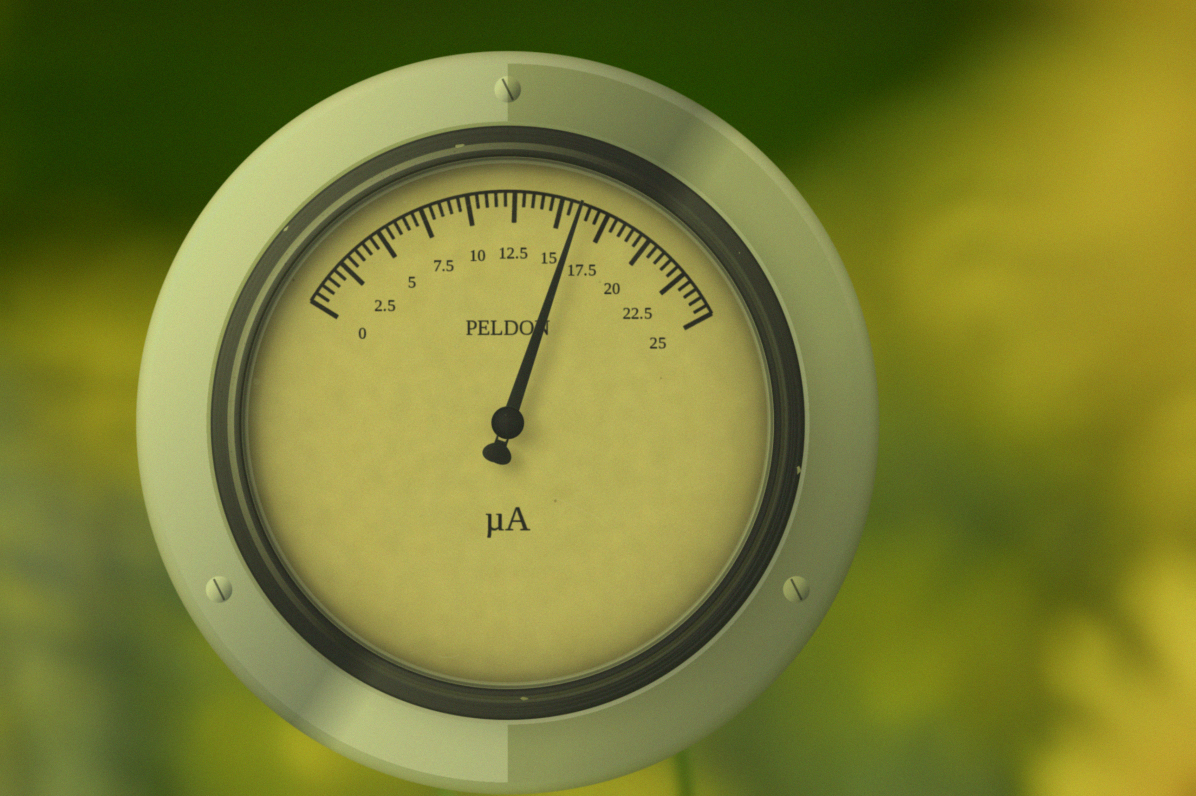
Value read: 16 µA
